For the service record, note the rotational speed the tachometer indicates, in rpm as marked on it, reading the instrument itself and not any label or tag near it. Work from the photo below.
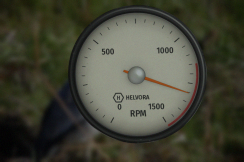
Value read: 1300 rpm
